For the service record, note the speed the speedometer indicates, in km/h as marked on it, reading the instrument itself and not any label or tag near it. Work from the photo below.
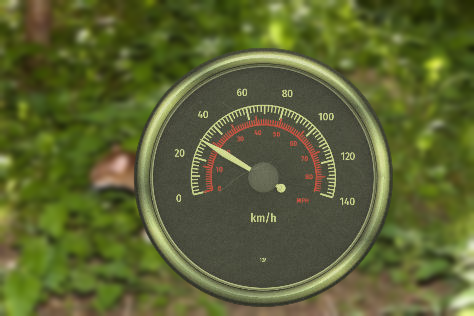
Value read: 30 km/h
